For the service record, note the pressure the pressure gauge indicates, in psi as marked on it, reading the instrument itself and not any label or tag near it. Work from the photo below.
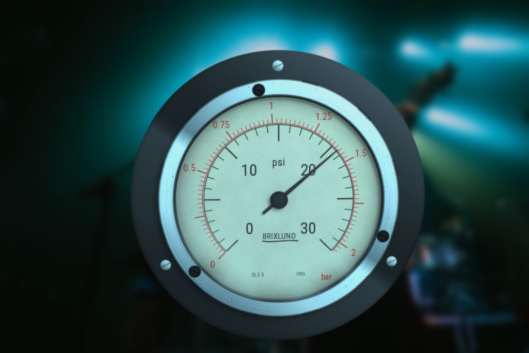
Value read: 20.5 psi
